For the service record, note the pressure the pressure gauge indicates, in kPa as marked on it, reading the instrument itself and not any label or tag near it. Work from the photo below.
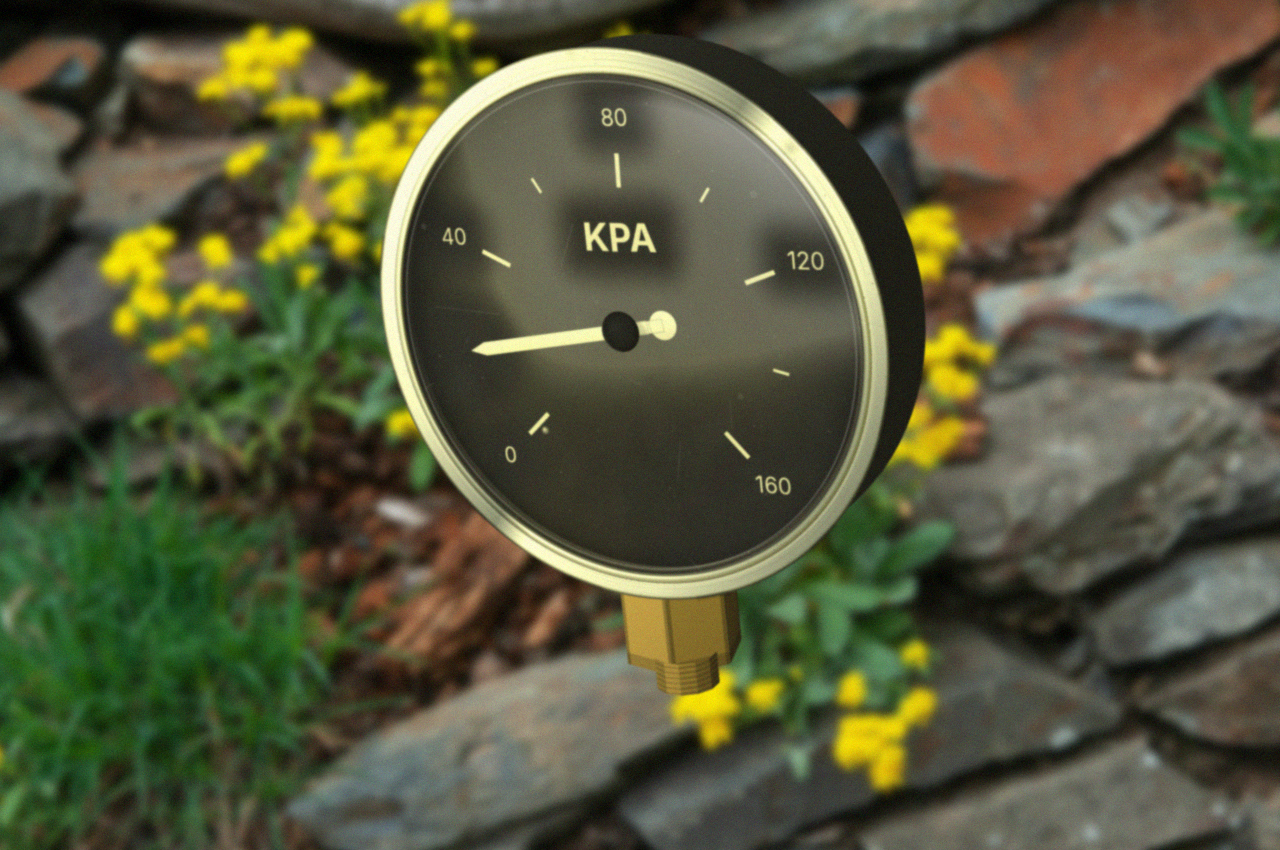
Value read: 20 kPa
